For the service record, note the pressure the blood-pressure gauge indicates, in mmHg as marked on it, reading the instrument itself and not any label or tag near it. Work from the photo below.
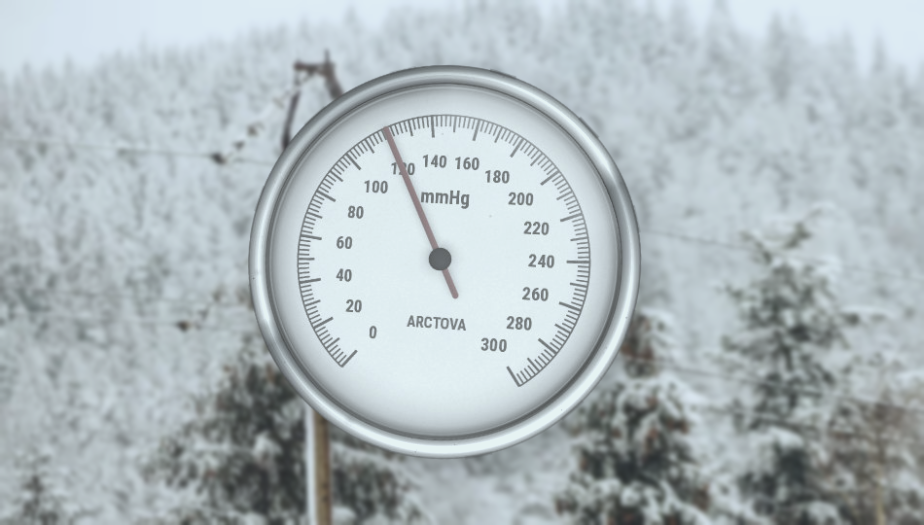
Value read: 120 mmHg
